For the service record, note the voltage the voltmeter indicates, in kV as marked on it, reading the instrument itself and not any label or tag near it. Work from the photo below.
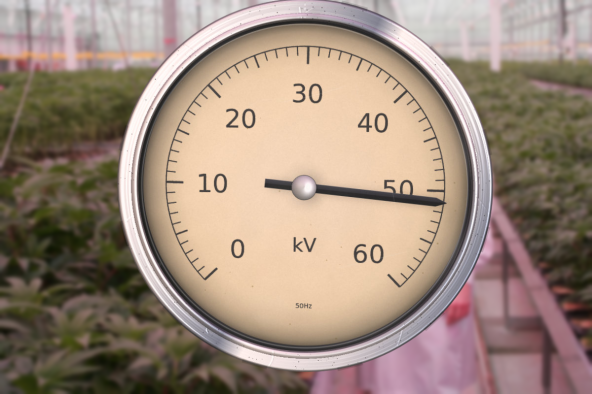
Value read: 51 kV
